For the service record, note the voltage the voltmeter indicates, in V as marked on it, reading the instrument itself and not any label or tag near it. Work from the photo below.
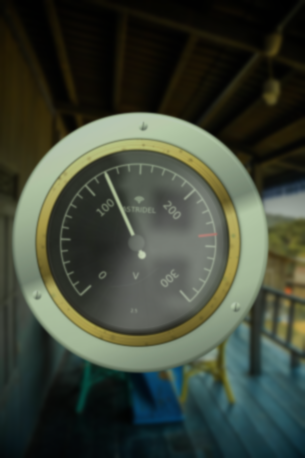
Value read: 120 V
